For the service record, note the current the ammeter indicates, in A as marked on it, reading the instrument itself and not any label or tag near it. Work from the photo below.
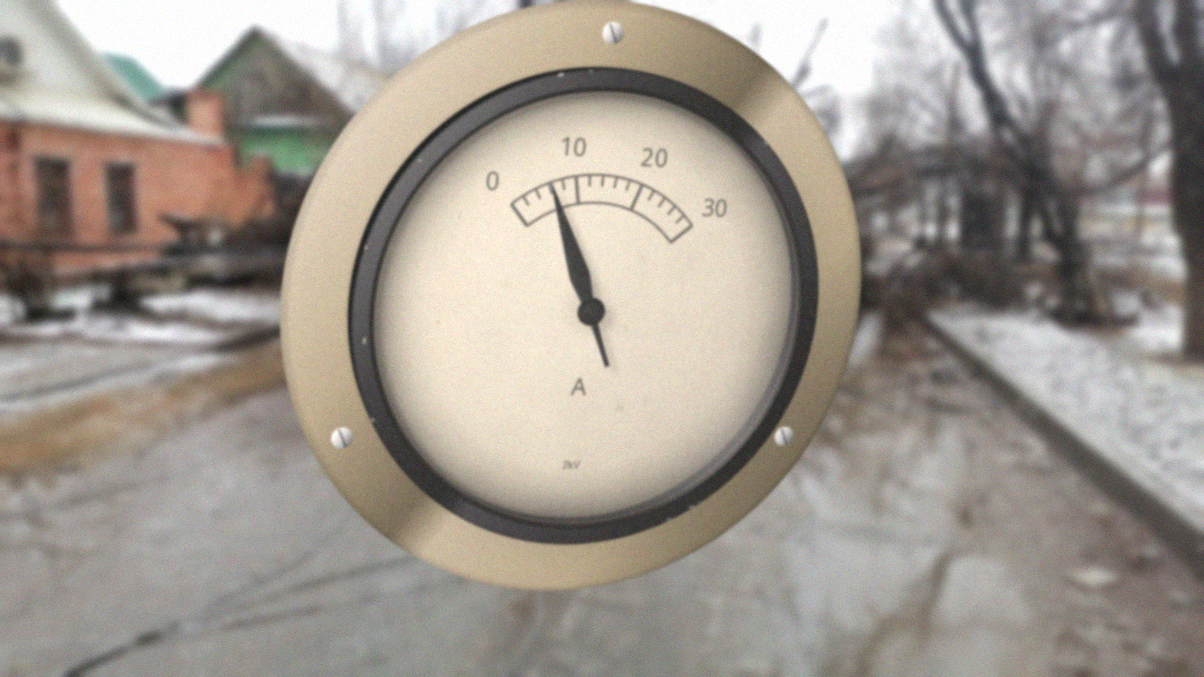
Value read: 6 A
